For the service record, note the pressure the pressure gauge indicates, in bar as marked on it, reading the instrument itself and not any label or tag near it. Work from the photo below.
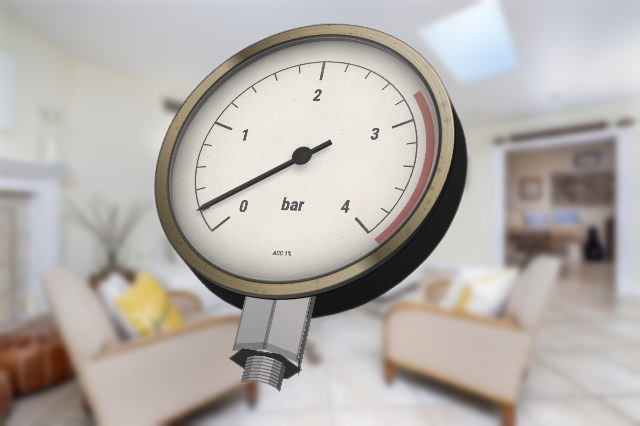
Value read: 0.2 bar
